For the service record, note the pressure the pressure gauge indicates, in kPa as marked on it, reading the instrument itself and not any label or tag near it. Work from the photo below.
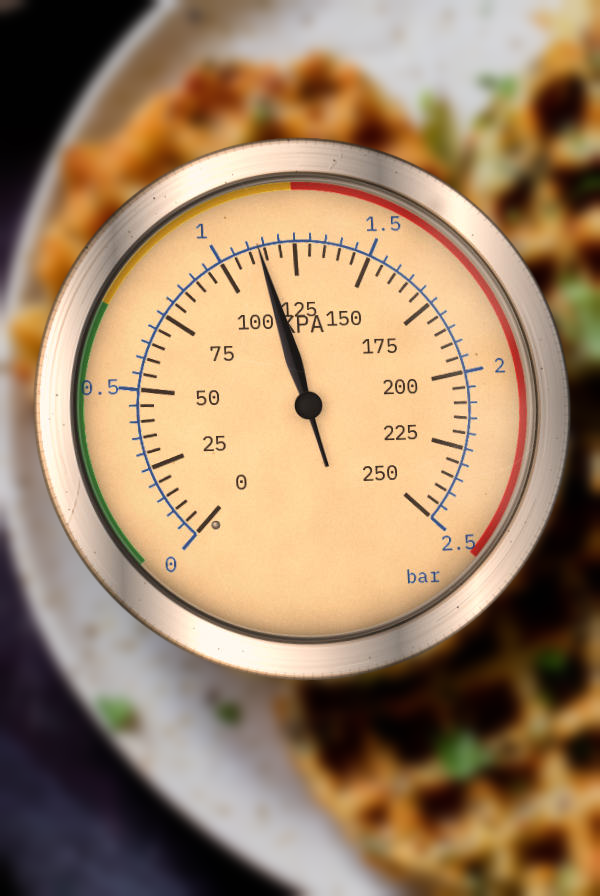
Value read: 112.5 kPa
